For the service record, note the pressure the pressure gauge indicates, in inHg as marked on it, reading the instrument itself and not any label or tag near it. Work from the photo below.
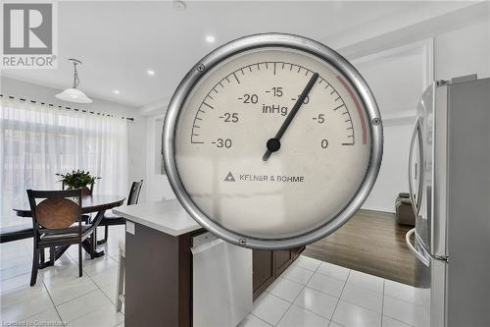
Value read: -10 inHg
